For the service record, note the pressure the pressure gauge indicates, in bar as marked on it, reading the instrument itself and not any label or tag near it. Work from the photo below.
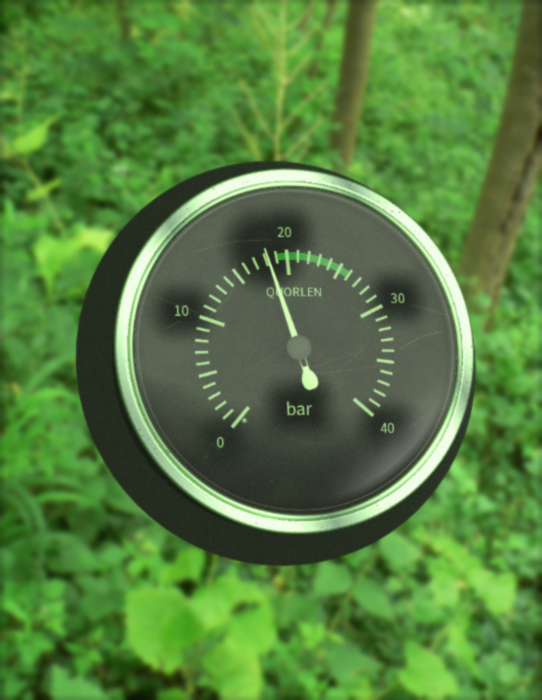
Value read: 18 bar
